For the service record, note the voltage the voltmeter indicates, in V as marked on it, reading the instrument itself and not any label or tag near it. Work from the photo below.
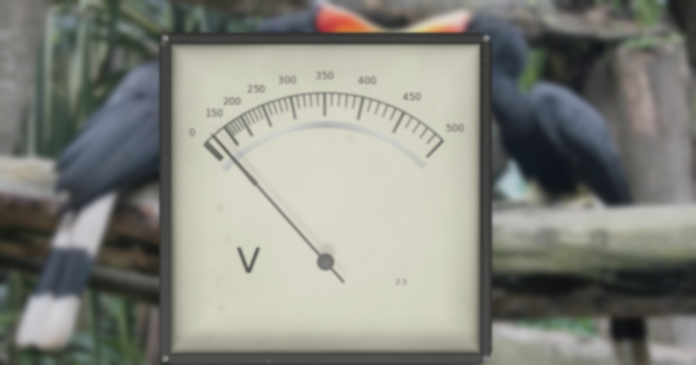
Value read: 100 V
